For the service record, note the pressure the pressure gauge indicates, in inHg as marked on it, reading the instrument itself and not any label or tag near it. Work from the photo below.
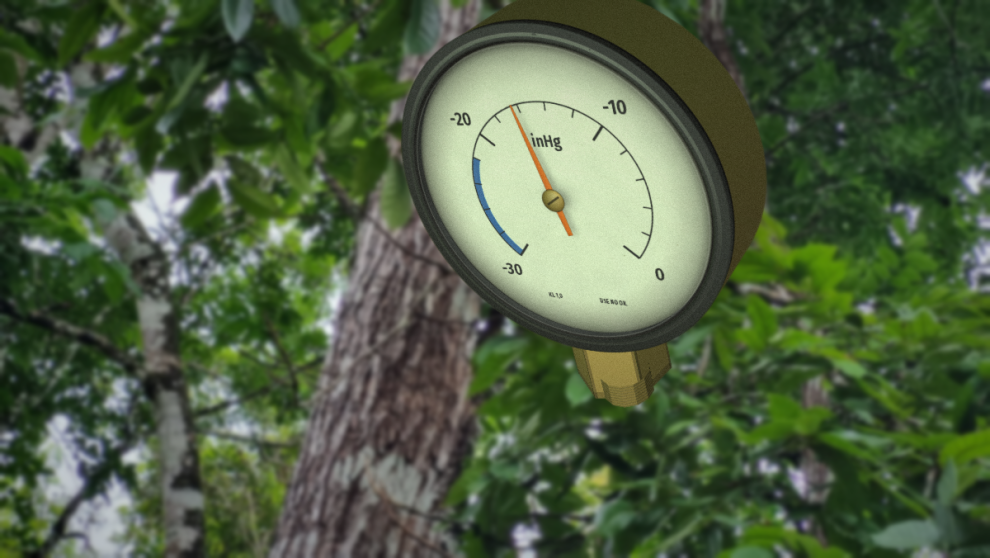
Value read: -16 inHg
